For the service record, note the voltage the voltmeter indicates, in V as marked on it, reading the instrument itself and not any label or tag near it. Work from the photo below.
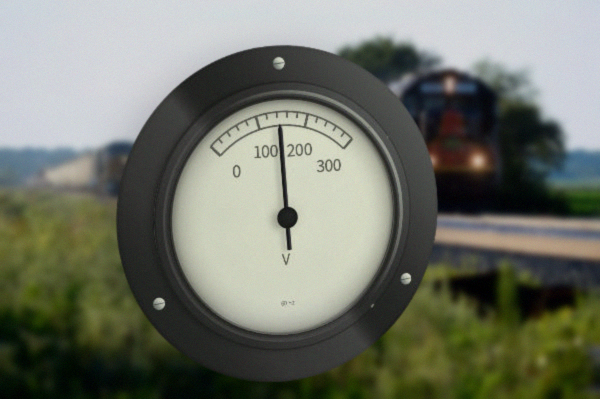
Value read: 140 V
